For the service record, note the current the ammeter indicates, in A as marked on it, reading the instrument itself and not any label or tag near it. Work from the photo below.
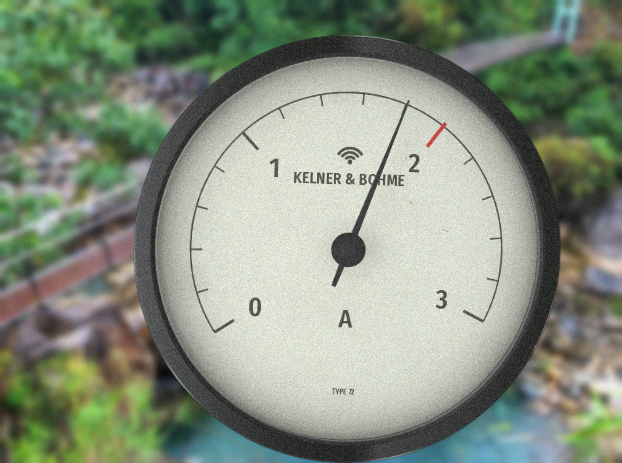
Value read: 1.8 A
